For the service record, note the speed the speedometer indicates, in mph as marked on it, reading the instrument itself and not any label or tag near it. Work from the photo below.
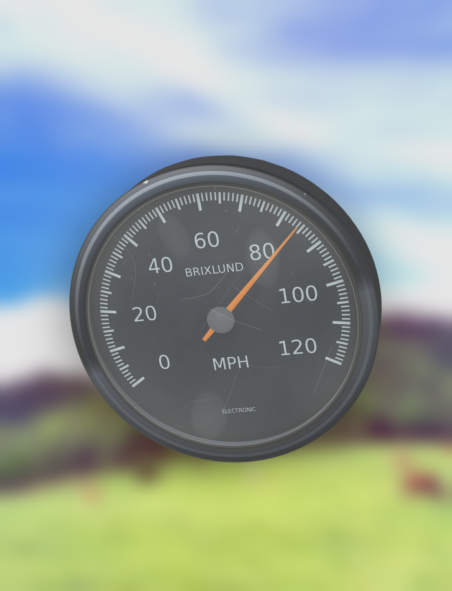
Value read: 84 mph
